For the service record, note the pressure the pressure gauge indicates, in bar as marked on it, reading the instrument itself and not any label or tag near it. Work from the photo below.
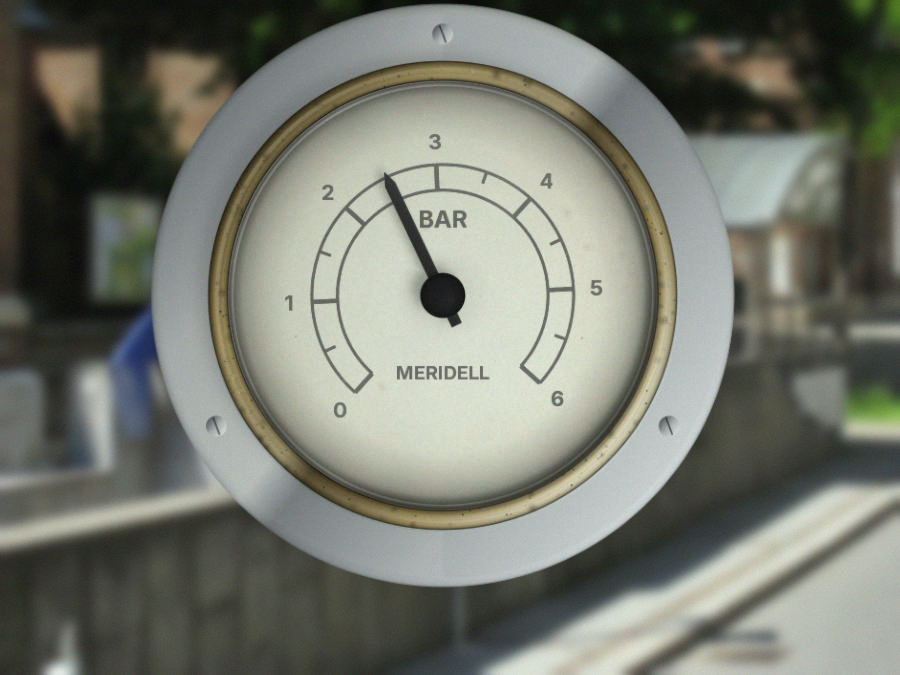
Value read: 2.5 bar
